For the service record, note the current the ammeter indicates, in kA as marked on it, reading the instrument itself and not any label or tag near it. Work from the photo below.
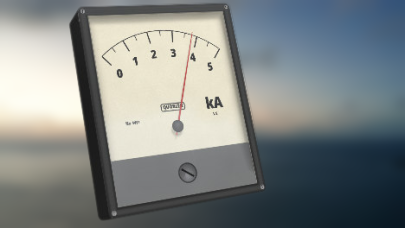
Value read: 3.75 kA
